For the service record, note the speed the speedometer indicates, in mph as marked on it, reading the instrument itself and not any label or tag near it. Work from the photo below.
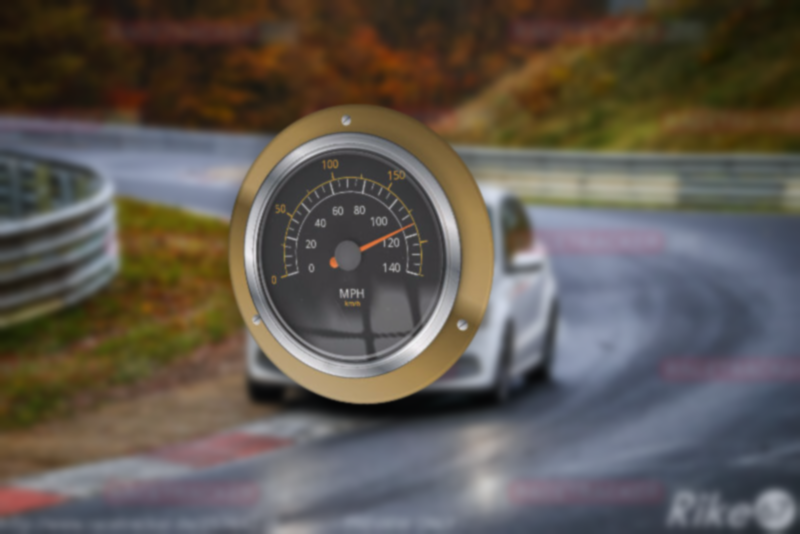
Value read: 115 mph
